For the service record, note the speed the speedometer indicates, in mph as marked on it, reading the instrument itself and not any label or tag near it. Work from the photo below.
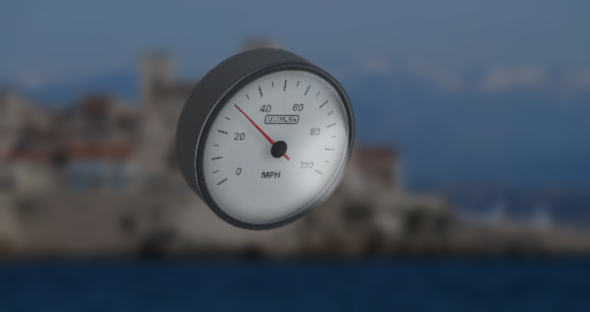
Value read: 30 mph
